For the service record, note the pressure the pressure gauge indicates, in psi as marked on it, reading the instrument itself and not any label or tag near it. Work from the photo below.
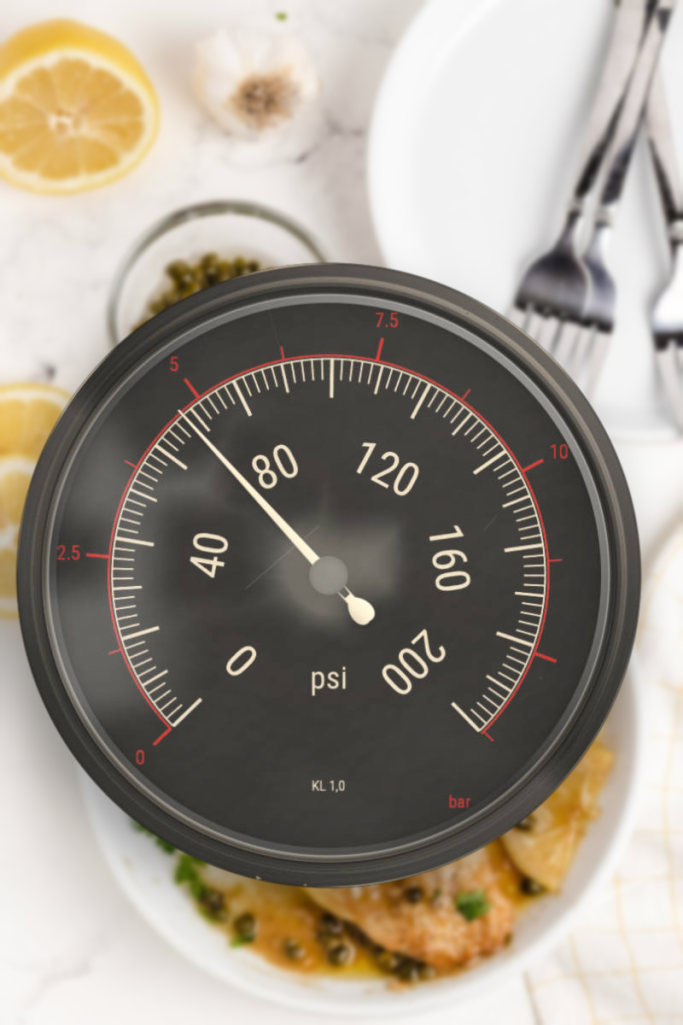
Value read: 68 psi
